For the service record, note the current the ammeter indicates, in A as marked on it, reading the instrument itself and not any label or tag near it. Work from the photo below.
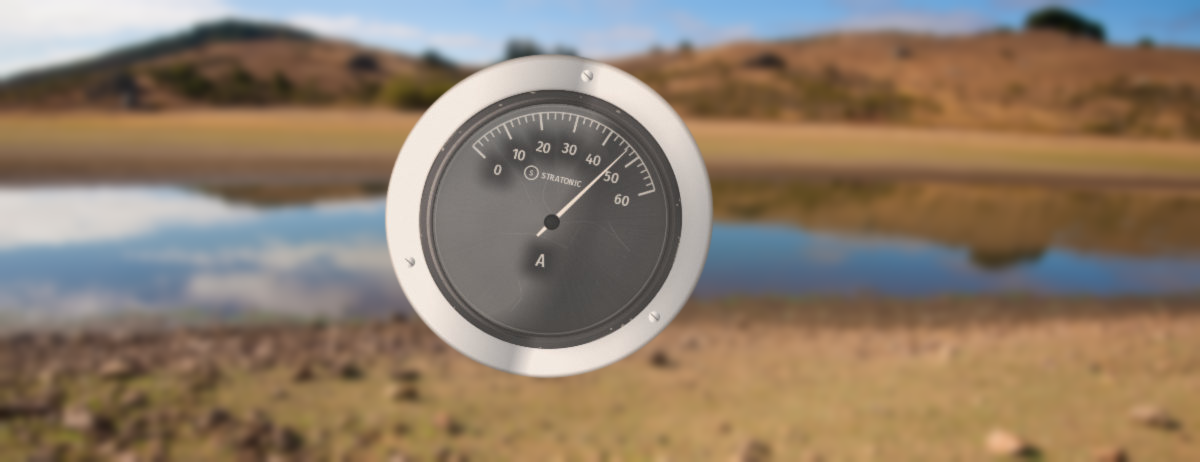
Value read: 46 A
